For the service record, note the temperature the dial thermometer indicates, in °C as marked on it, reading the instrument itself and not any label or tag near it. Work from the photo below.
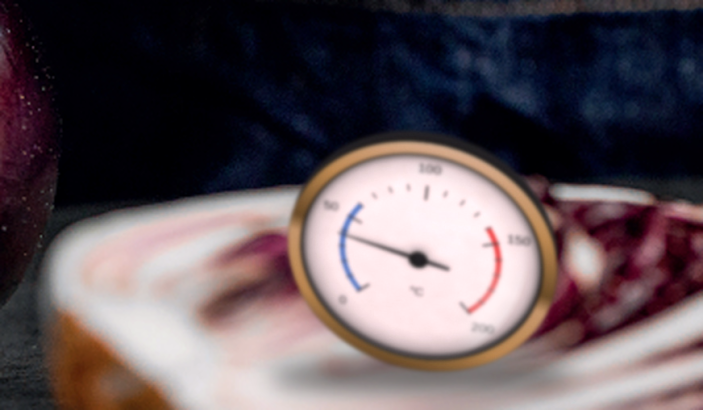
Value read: 40 °C
